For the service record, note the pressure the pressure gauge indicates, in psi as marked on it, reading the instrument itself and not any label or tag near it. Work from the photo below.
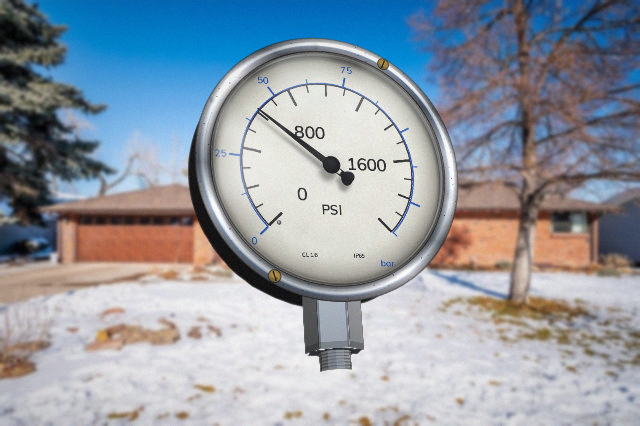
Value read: 600 psi
